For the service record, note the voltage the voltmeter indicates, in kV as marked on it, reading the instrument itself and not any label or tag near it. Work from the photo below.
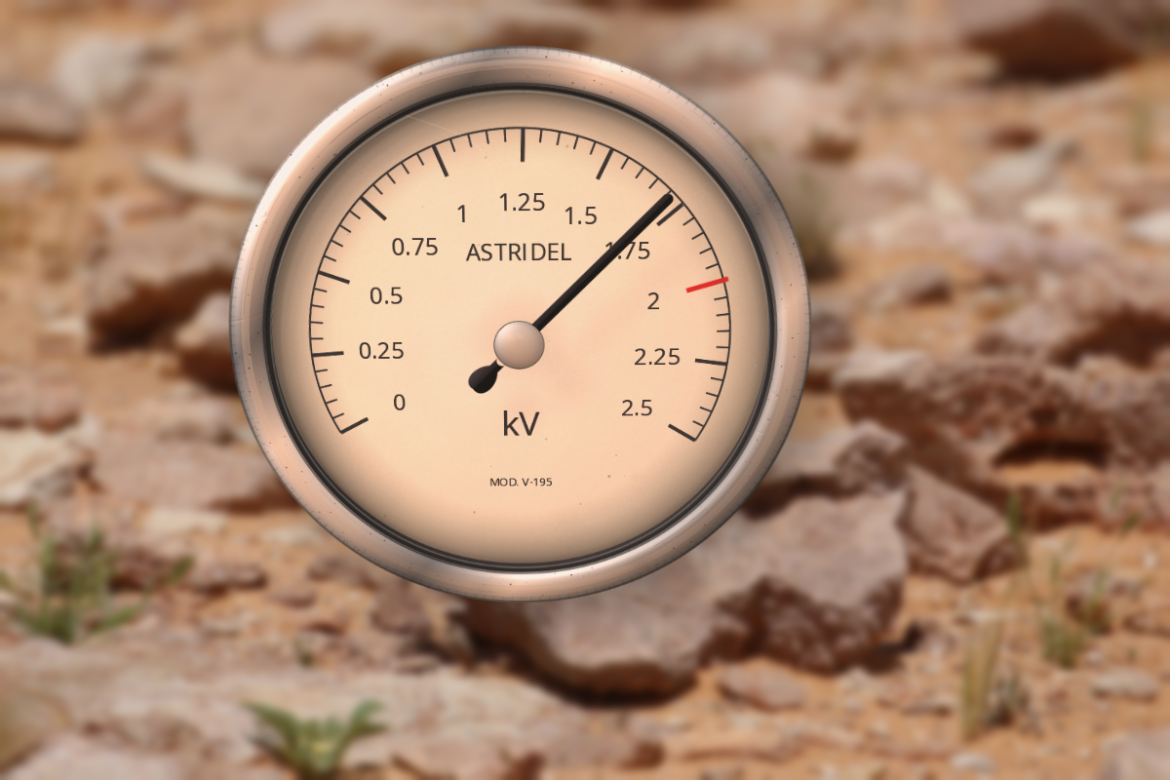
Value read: 1.7 kV
